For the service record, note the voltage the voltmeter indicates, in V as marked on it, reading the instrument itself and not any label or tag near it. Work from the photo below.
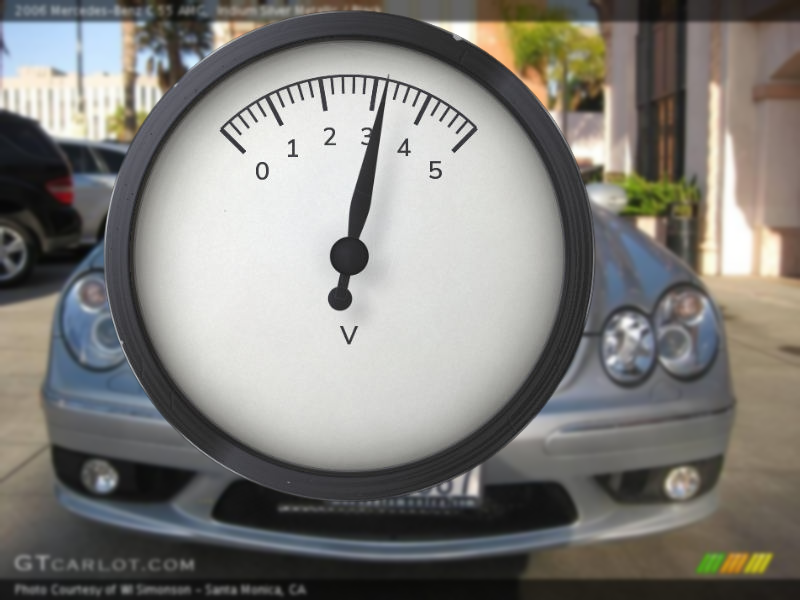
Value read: 3.2 V
